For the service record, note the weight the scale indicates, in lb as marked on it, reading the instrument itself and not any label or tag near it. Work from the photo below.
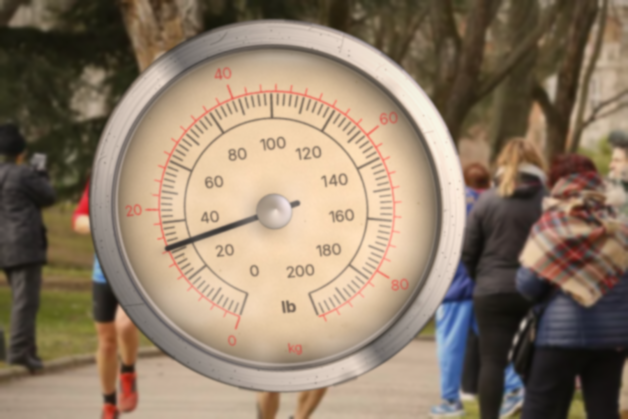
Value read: 32 lb
